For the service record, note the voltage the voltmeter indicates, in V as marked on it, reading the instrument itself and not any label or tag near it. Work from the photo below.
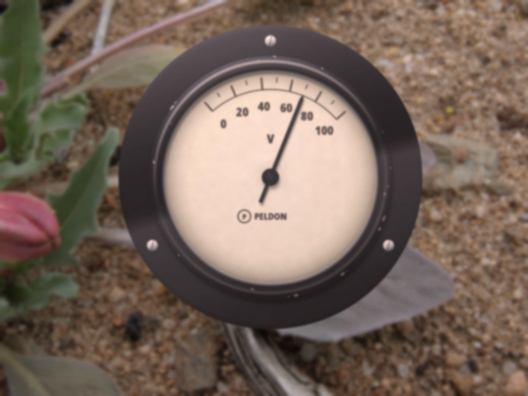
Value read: 70 V
